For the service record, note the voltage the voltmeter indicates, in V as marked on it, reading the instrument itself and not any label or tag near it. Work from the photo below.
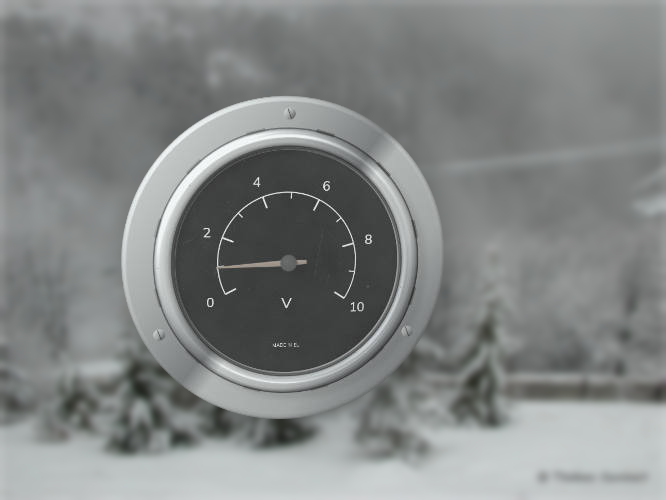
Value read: 1 V
